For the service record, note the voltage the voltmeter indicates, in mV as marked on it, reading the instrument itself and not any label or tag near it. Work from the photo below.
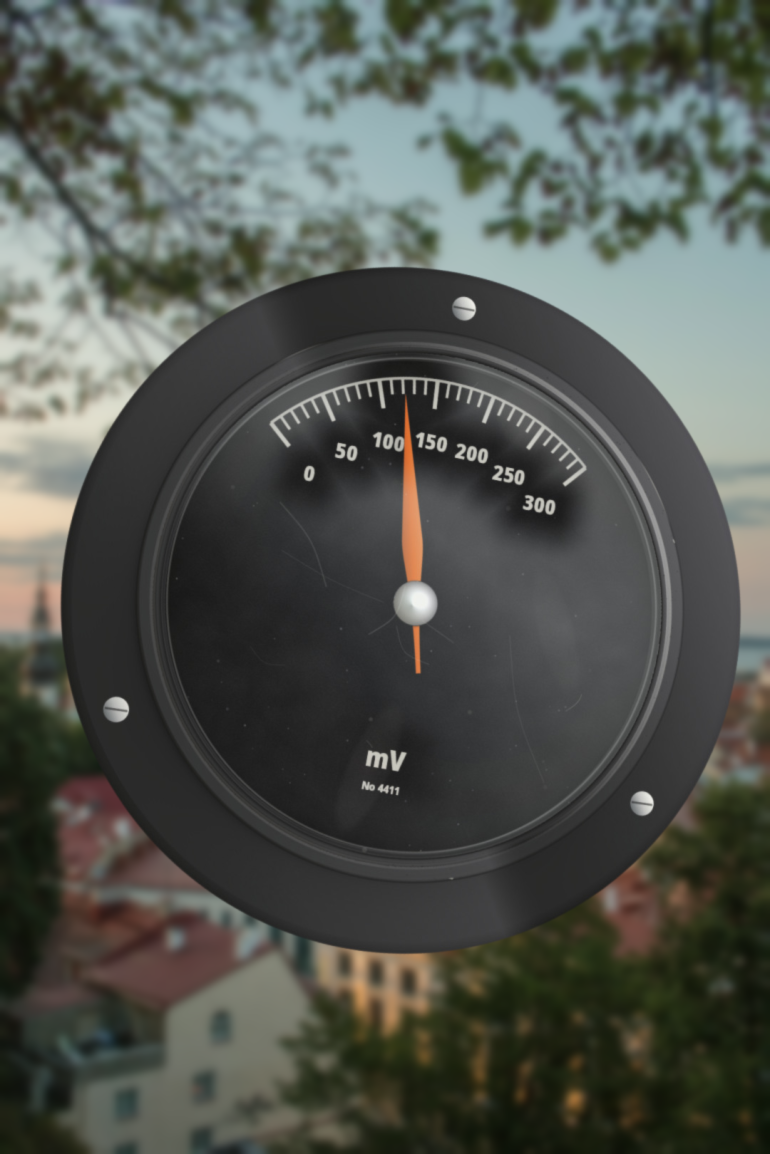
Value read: 120 mV
